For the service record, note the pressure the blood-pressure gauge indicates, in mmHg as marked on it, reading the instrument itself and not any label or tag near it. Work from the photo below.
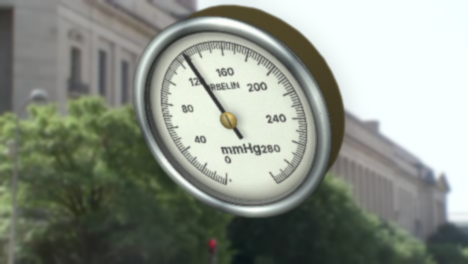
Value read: 130 mmHg
